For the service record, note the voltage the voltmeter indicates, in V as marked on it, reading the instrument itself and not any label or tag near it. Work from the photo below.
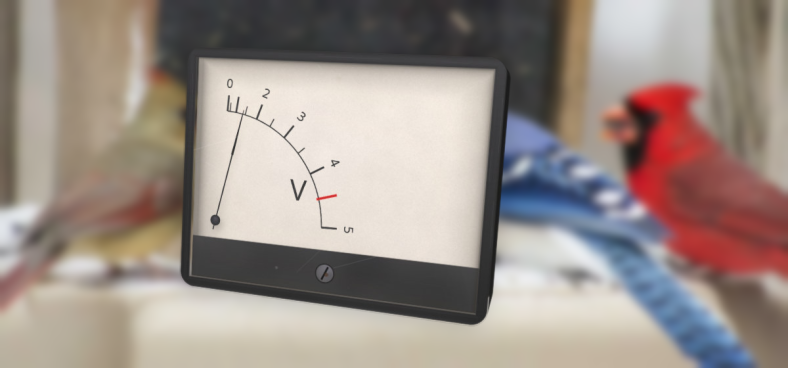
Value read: 1.5 V
